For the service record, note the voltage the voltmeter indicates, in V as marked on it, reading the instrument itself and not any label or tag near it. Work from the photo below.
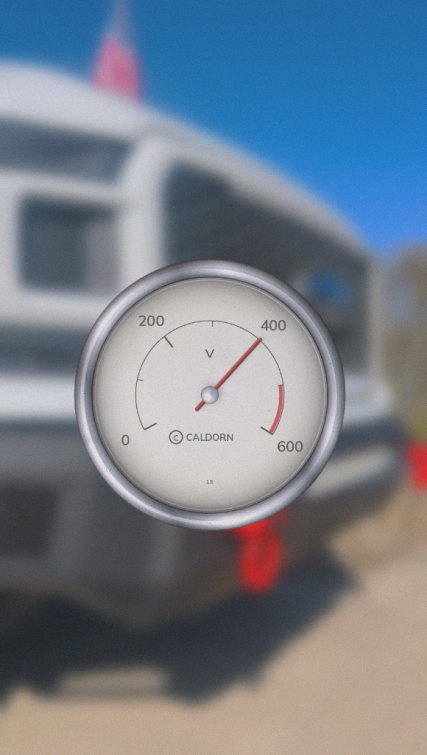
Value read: 400 V
